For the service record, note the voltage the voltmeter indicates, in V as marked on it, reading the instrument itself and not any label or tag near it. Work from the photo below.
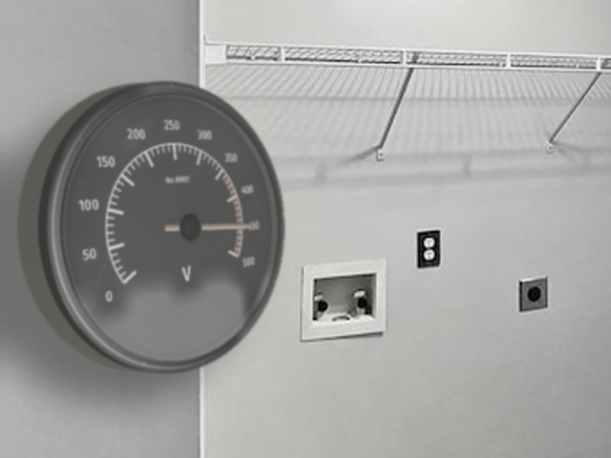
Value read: 450 V
